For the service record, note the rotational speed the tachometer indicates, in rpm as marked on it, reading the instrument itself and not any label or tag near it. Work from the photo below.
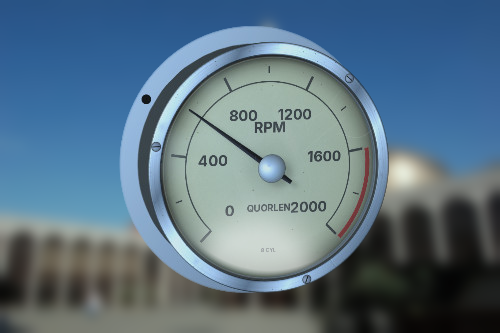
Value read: 600 rpm
